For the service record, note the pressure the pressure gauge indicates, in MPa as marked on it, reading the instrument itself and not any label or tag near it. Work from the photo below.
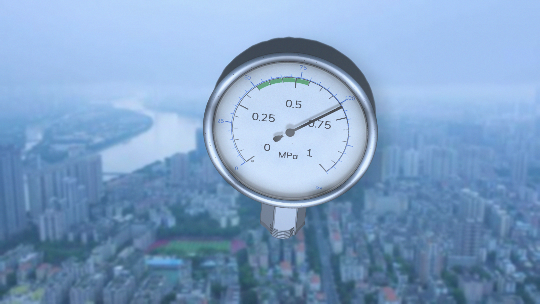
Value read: 0.7 MPa
